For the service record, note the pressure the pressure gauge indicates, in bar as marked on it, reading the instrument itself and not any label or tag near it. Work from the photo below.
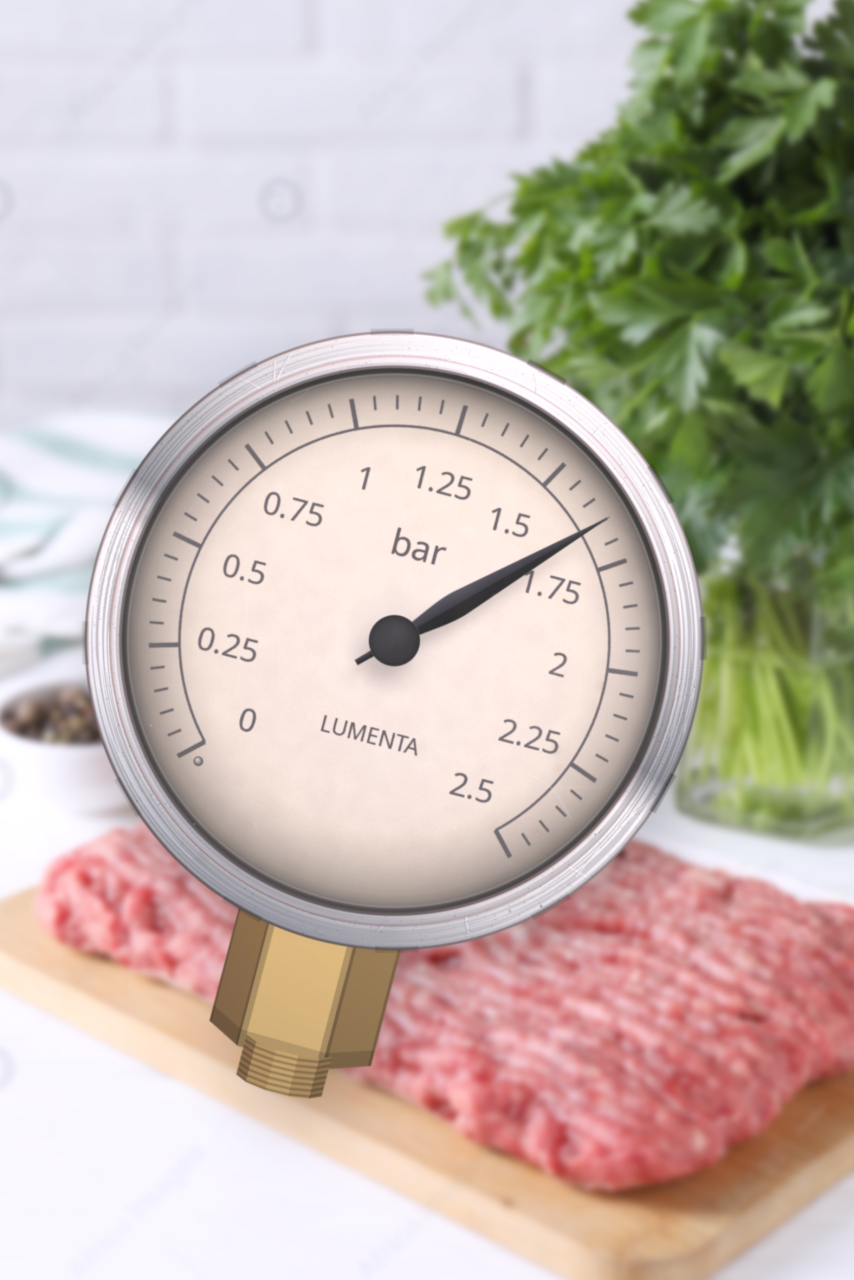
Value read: 1.65 bar
